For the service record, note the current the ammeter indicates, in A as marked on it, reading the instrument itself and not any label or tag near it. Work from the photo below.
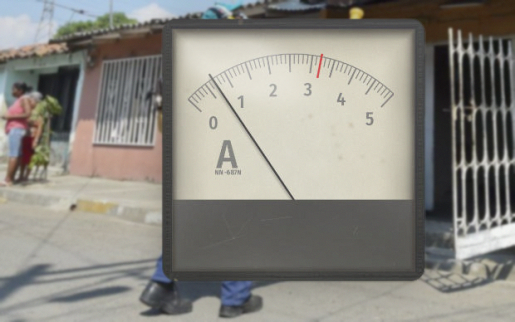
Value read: 0.7 A
